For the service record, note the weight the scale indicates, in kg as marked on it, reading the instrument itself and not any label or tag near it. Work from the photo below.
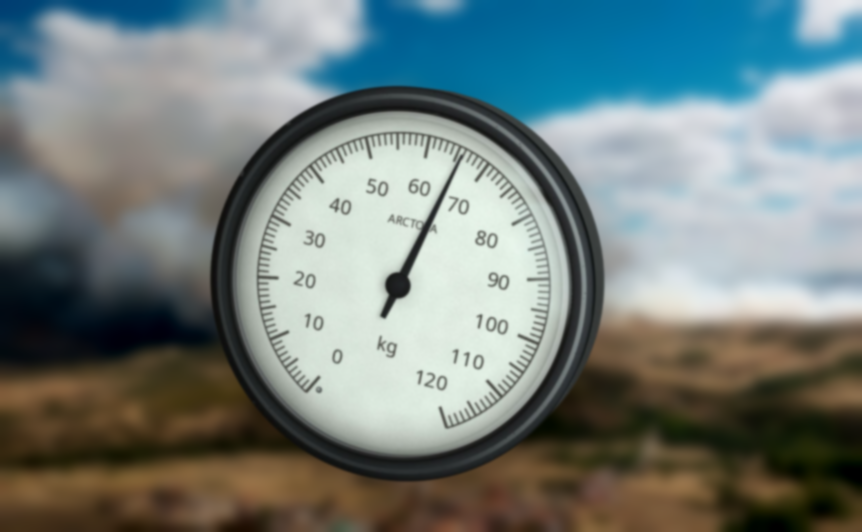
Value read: 66 kg
